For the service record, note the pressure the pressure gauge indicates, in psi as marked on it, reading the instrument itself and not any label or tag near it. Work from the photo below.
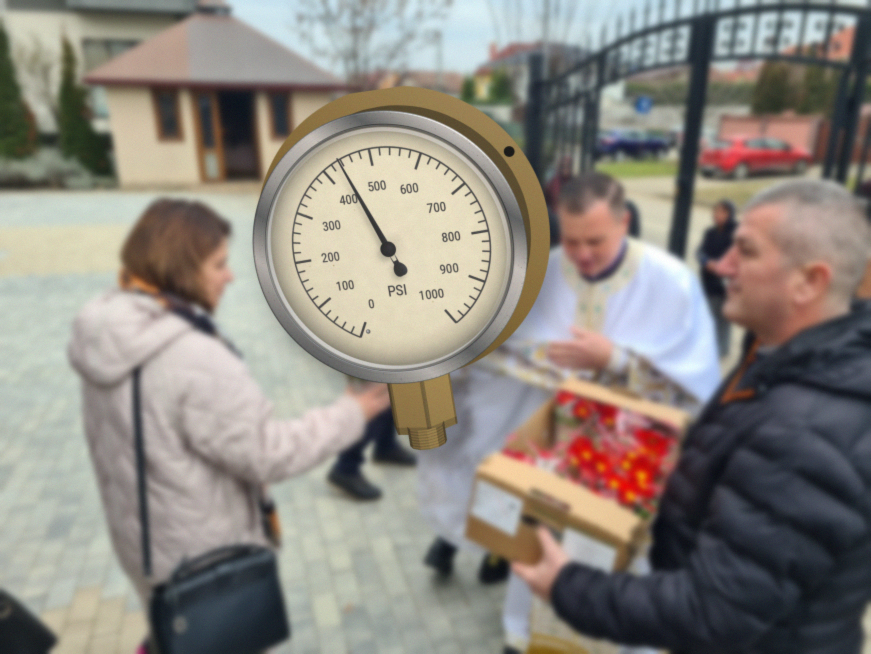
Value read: 440 psi
